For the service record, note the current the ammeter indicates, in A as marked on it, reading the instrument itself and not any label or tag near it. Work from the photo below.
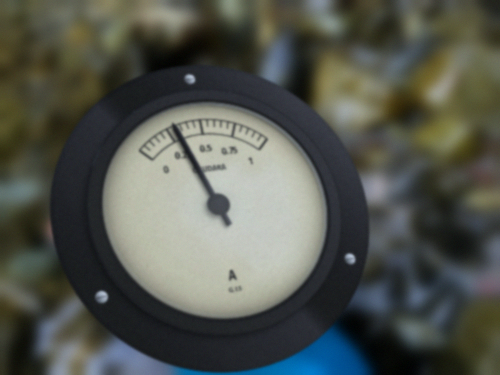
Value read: 0.3 A
